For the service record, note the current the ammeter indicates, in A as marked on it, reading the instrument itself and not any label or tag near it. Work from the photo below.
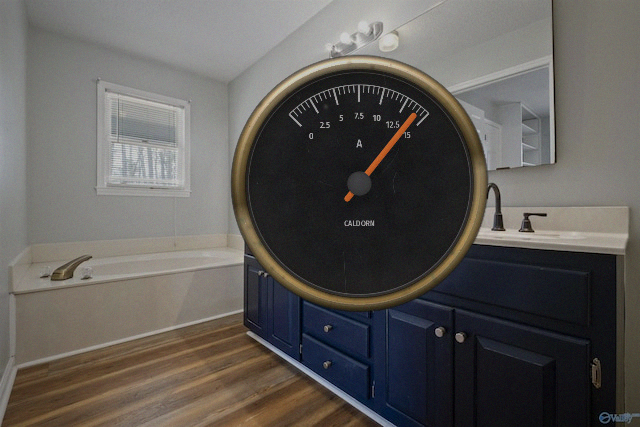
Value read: 14 A
